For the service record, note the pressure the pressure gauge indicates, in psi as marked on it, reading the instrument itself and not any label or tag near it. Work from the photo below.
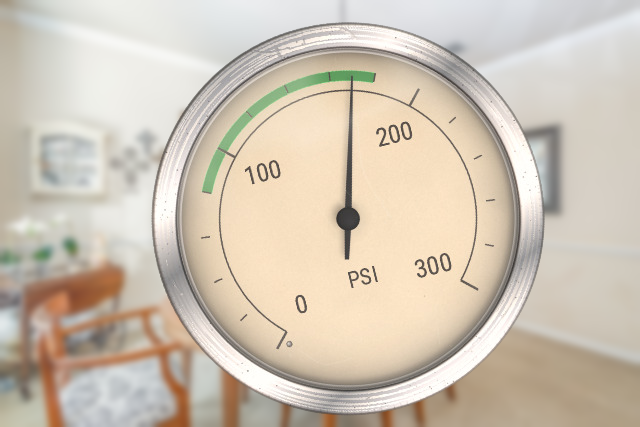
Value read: 170 psi
